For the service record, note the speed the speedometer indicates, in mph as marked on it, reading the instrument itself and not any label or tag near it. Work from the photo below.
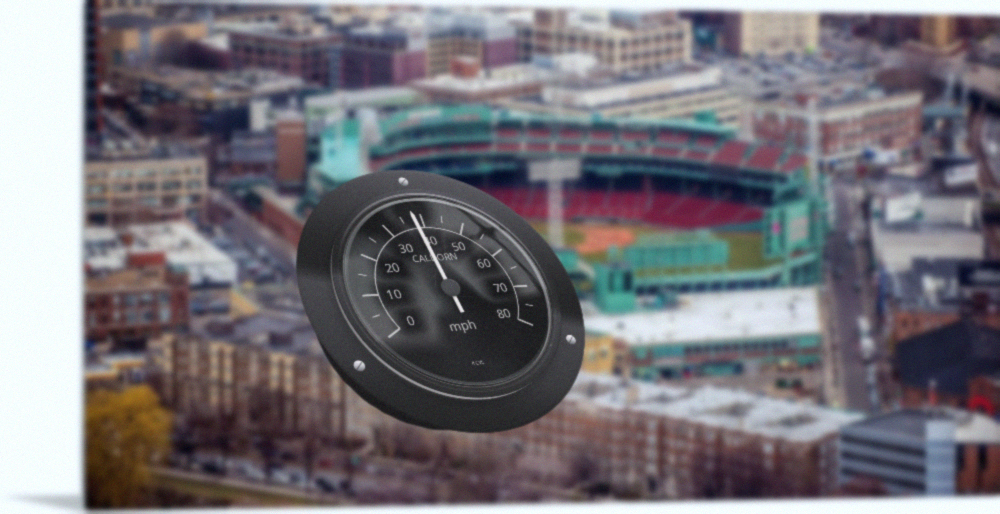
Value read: 37.5 mph
